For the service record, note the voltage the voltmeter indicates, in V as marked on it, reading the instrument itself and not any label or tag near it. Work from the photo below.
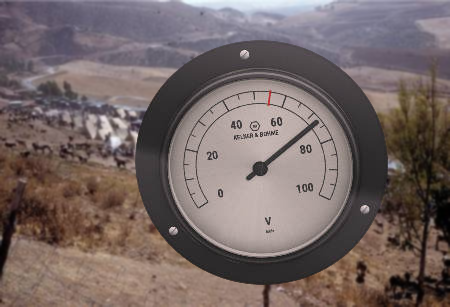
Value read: 72.5 V
